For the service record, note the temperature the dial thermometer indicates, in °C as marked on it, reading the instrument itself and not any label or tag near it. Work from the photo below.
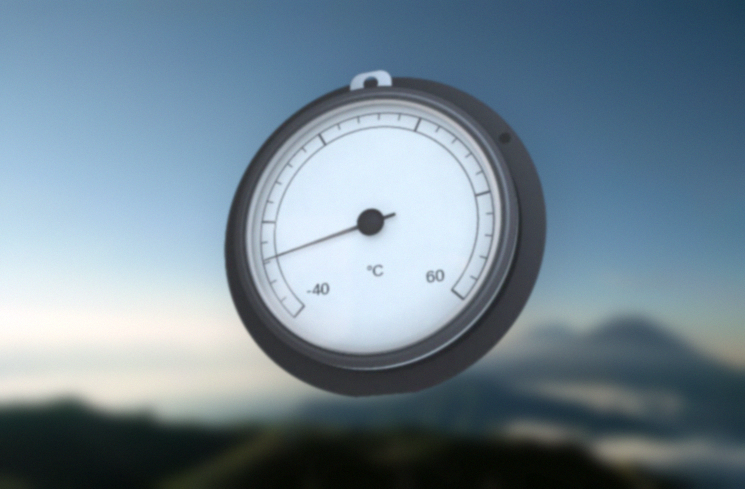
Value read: -28 °C
